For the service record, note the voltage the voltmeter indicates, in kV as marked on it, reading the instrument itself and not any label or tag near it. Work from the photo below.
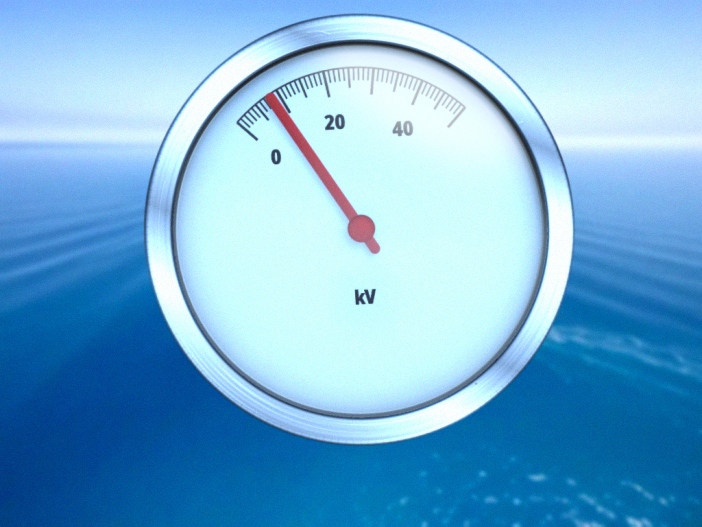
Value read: 8 kV
